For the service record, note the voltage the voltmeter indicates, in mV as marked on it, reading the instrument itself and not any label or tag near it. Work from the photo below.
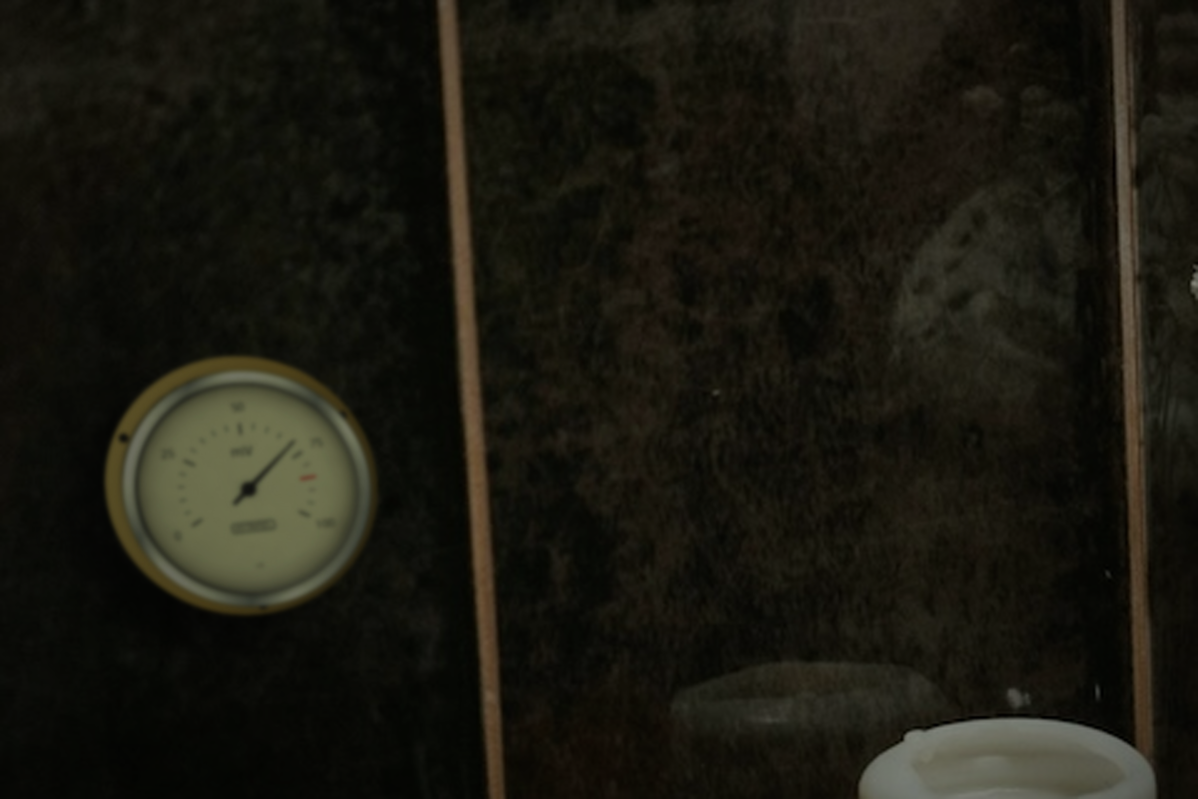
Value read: 70 mV
